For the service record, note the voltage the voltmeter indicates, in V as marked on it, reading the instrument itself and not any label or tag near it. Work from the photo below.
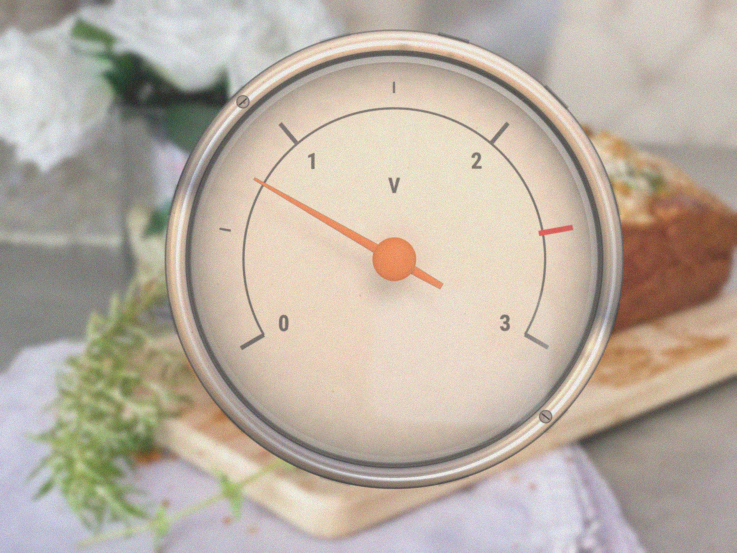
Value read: 0.75 V
